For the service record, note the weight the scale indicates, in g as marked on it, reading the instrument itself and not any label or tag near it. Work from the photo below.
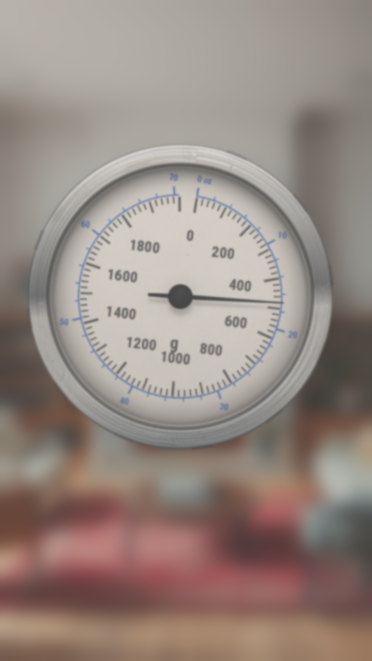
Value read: 480 g
